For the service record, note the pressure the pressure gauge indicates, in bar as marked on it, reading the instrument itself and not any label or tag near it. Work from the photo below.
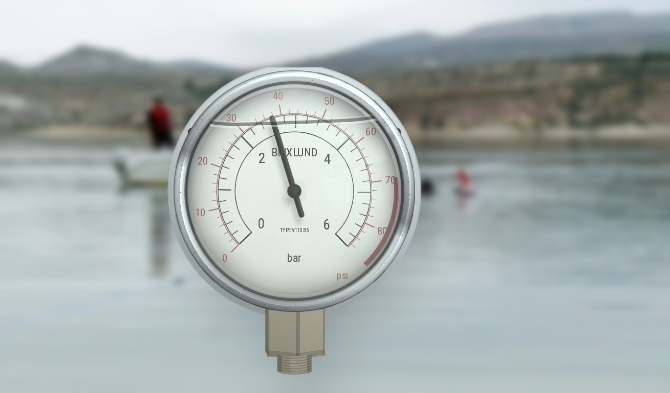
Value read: 2.6 bar
